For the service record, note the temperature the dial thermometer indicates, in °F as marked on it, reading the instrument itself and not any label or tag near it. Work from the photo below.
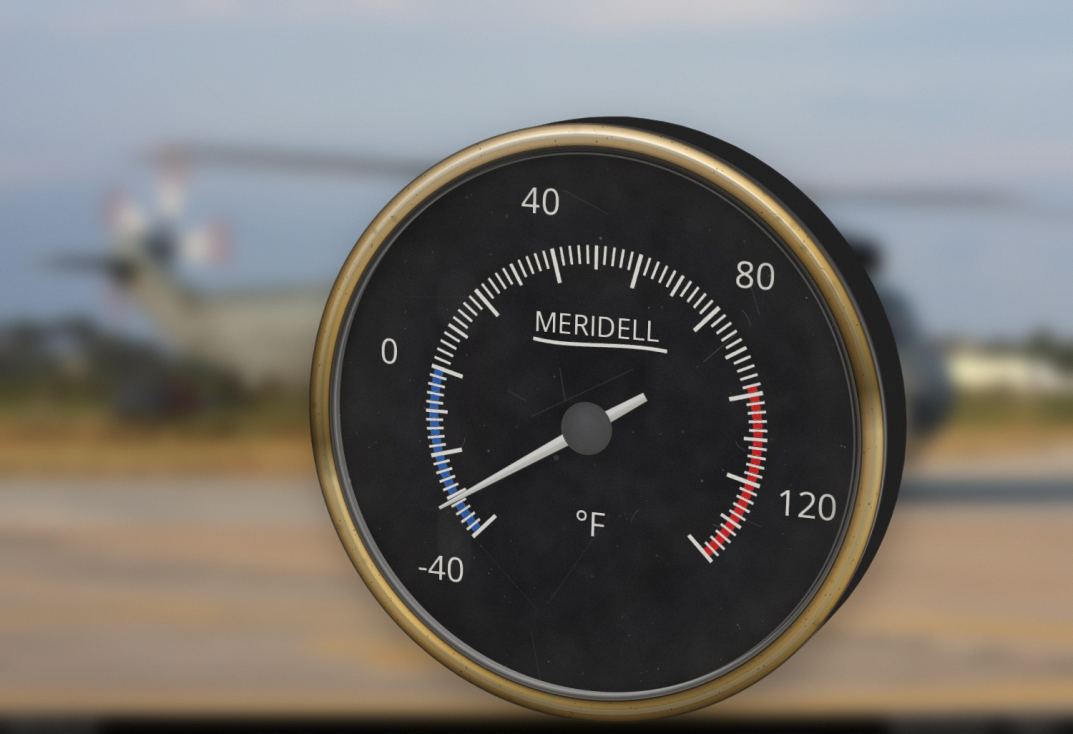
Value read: -31 °F
